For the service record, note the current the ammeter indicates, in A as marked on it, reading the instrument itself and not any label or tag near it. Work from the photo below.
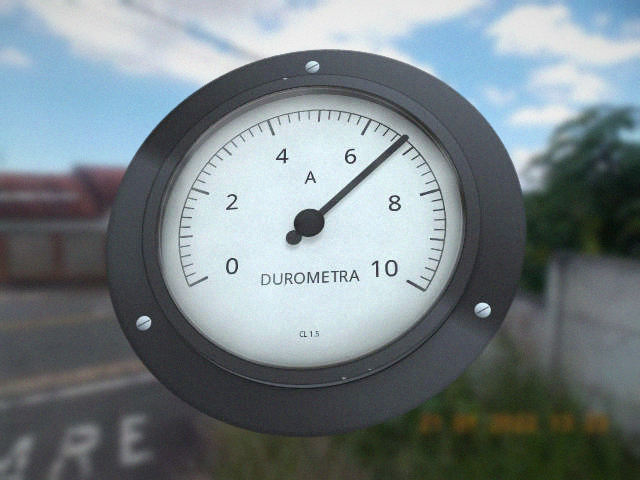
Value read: 6.8 A
